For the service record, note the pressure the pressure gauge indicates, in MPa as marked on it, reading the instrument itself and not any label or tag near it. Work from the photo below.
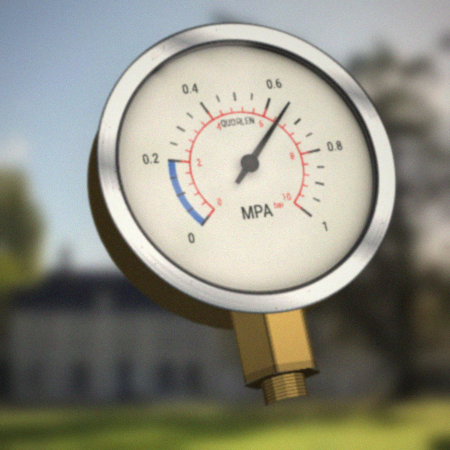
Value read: 0.65 MPa
